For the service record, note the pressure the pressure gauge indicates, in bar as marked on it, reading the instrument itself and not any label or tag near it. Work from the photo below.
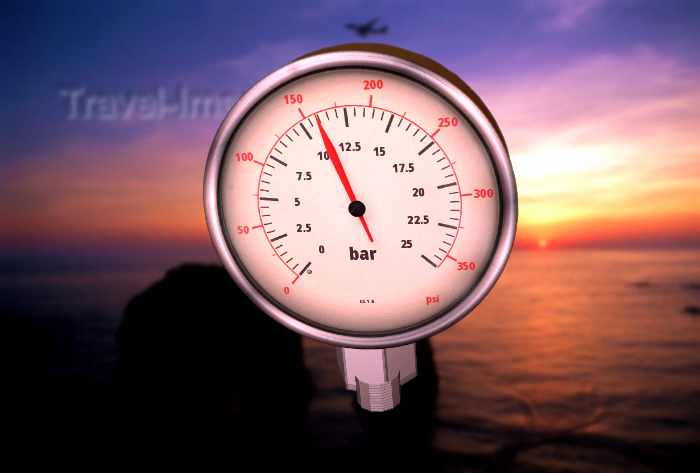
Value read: 11 bar
